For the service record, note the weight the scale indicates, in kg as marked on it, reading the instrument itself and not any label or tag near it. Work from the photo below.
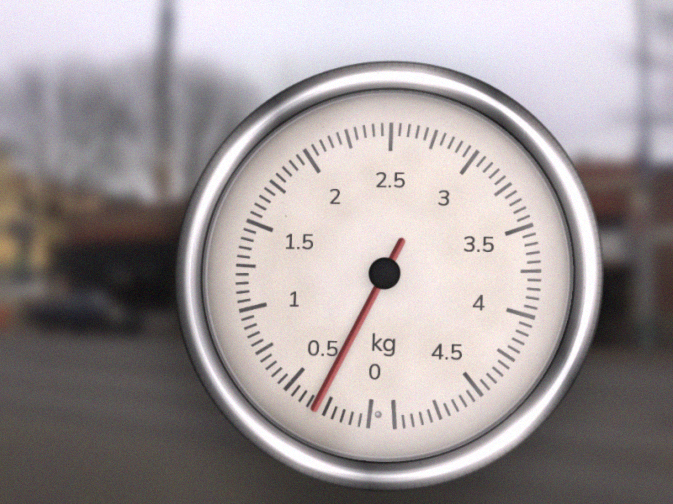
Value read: 0.3 kg
